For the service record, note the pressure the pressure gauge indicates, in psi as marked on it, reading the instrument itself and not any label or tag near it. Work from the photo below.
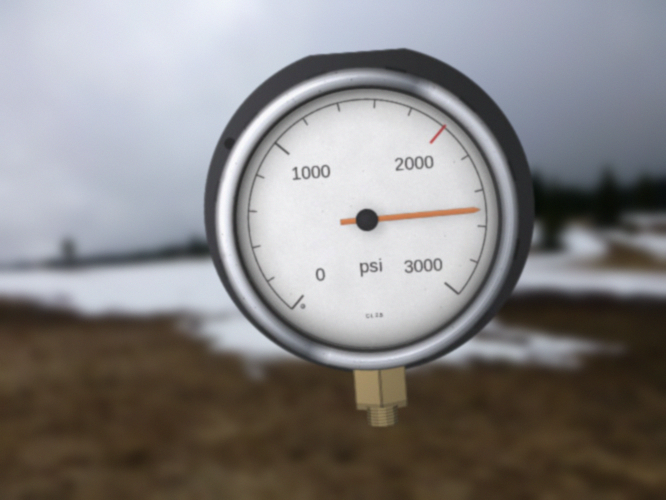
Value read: 2500 psi
